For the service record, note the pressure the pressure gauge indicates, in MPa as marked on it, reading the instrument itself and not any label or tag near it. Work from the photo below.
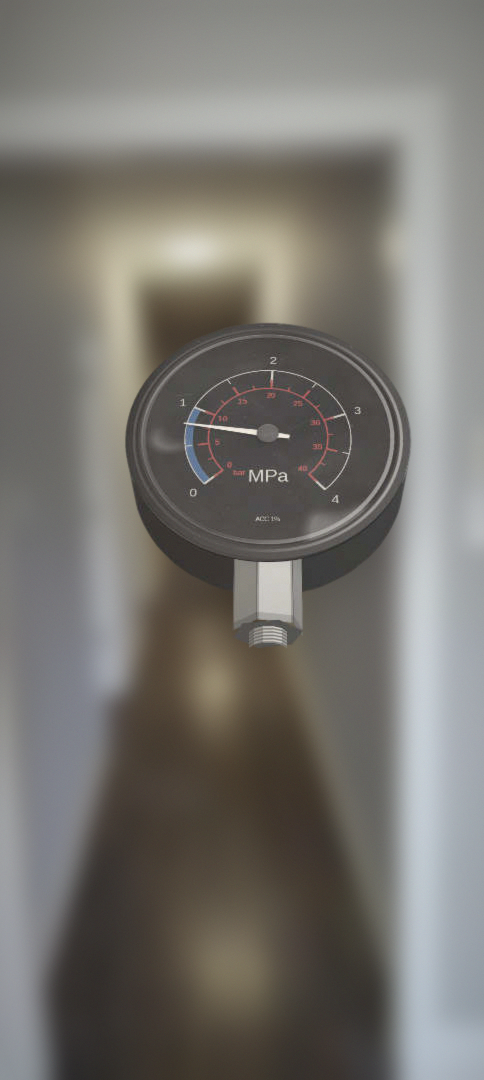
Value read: 0.75 MPa
